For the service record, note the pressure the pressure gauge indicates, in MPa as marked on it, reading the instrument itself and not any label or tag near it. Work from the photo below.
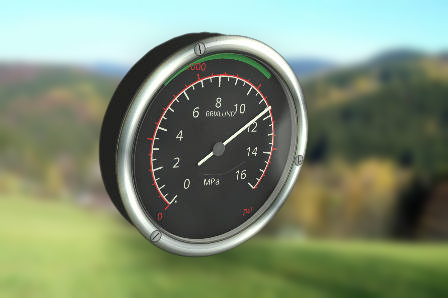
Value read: 11.5 MPa
